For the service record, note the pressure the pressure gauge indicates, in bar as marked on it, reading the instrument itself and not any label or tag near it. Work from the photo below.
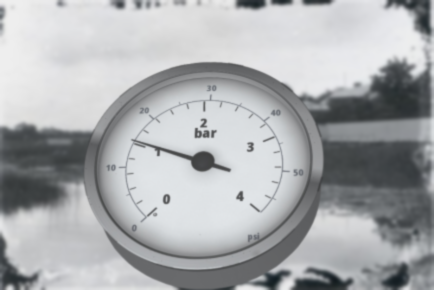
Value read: 1 bar
